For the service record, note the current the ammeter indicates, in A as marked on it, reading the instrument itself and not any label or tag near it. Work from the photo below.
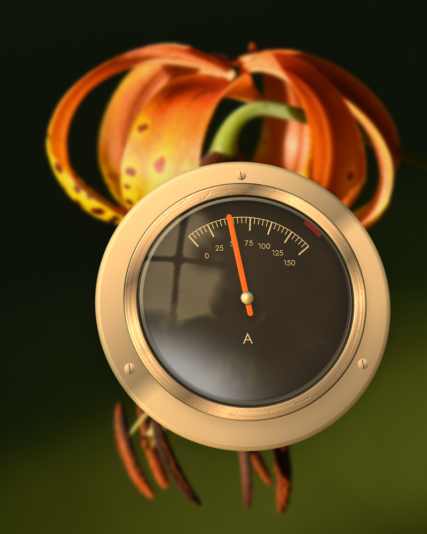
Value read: 50 A
